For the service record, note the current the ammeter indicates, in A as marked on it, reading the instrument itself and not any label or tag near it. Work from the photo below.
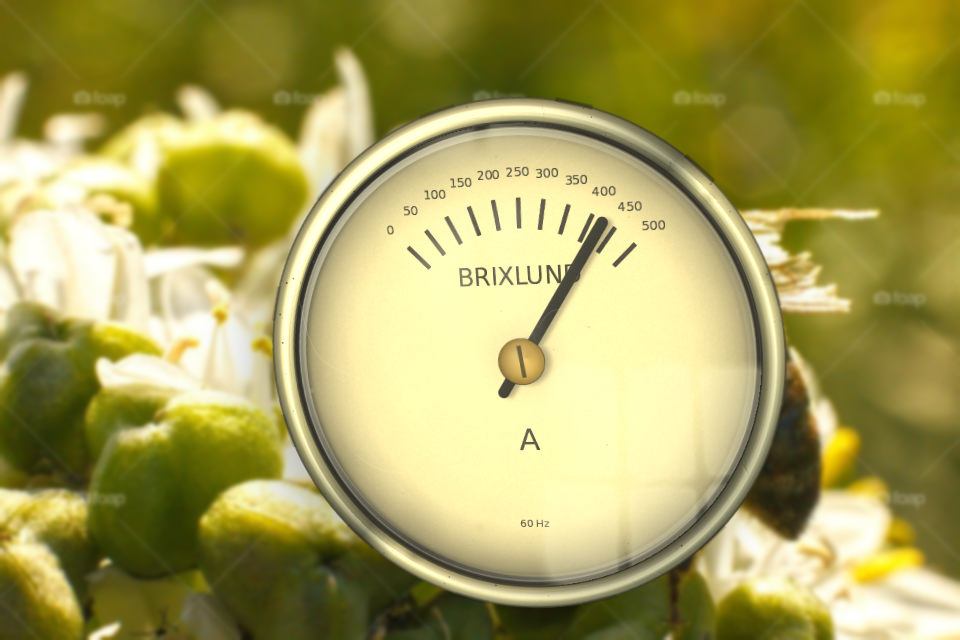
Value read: 425 A
